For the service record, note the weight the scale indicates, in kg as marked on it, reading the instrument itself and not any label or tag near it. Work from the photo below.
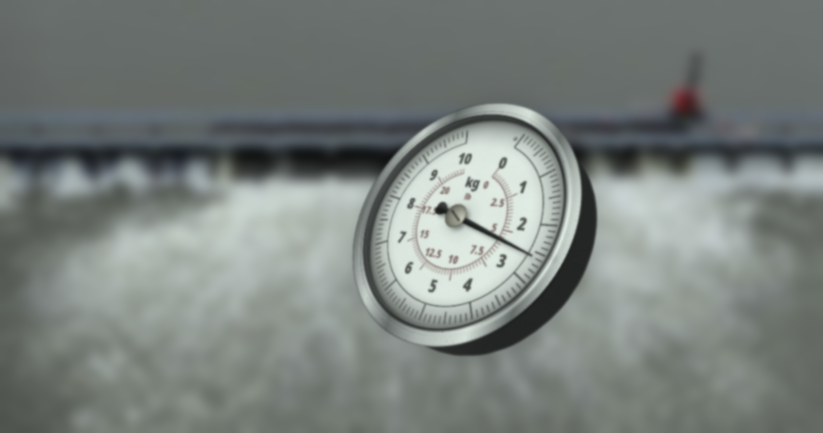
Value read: 2.6 kg
